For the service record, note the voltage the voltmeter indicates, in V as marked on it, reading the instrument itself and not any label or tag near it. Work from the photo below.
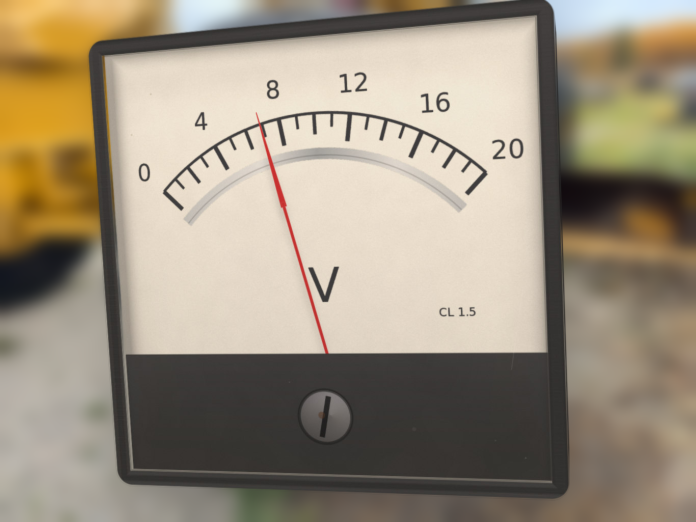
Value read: 7 V
